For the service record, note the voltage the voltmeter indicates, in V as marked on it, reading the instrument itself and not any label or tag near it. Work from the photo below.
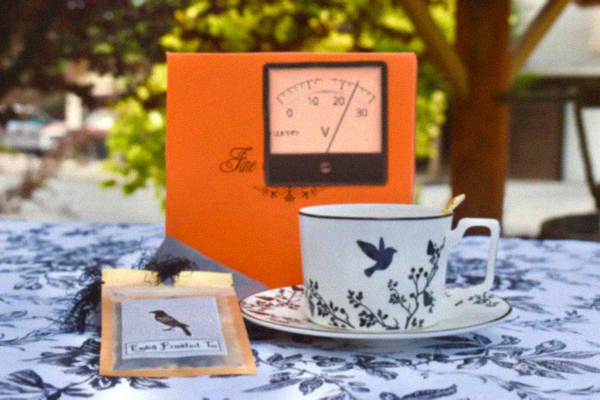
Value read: 24 V
